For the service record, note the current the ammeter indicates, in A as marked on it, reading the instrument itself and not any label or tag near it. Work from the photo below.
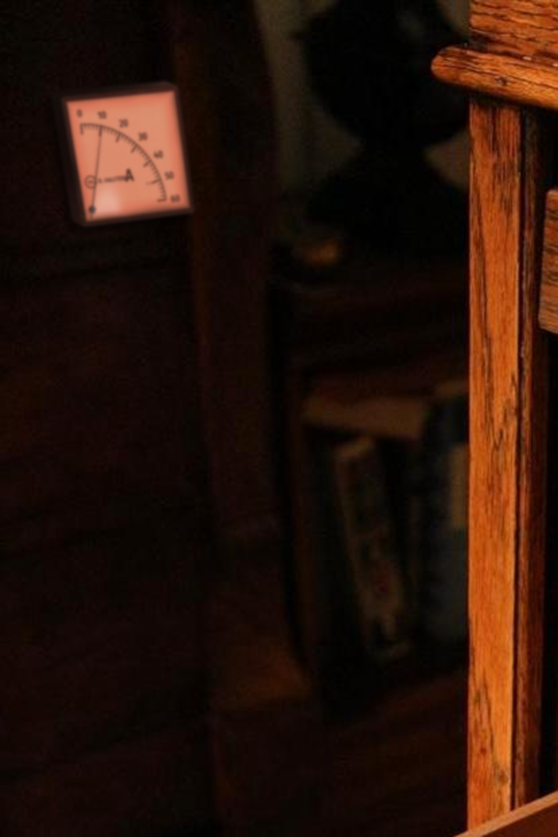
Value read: 10 A
